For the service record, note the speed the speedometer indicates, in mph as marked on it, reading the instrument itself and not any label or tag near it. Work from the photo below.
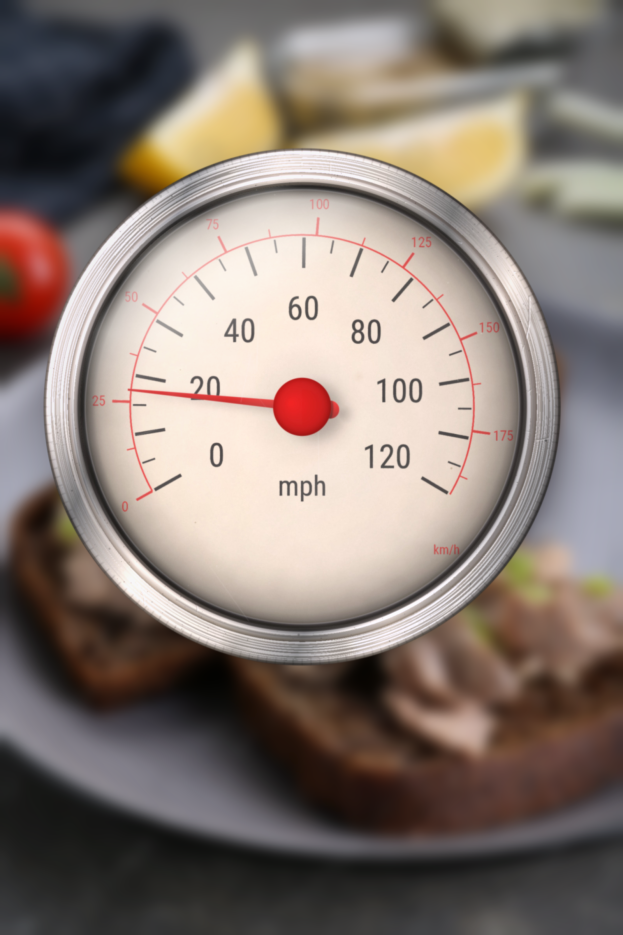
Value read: 17.5 mph
